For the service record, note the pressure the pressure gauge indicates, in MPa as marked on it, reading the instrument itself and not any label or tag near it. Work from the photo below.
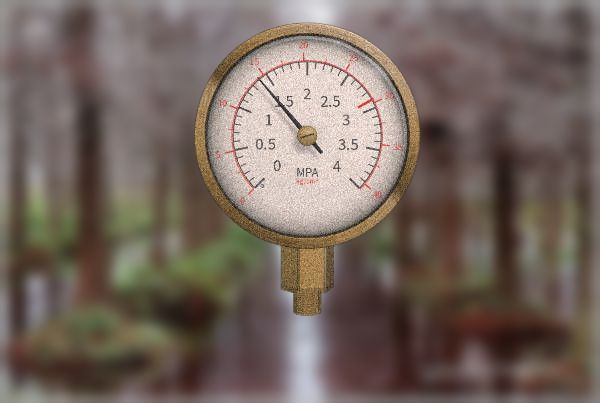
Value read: 1.4 MPa
